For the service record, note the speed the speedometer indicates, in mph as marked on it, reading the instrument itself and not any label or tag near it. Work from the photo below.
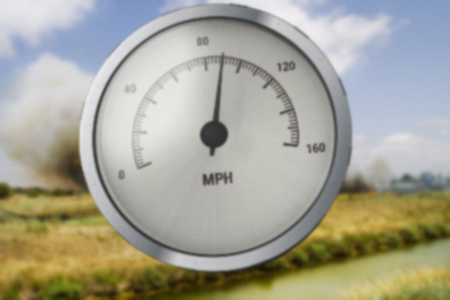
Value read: 90 mph
